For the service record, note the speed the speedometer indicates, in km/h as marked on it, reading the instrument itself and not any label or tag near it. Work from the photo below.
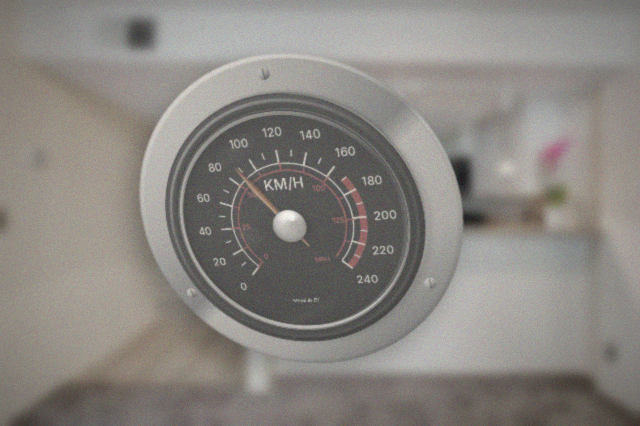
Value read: 90 km/h
